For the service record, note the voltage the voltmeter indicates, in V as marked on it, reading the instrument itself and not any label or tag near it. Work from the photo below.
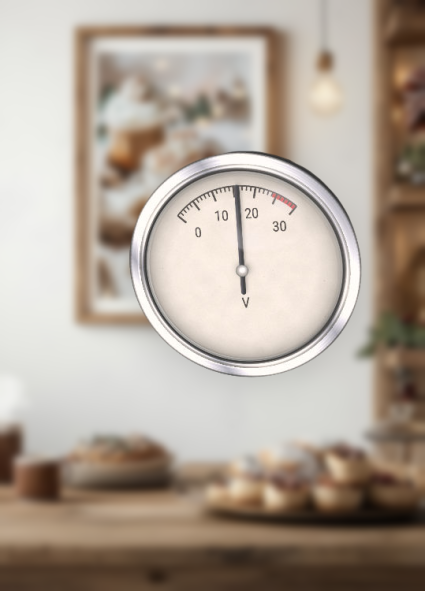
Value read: 16 V
